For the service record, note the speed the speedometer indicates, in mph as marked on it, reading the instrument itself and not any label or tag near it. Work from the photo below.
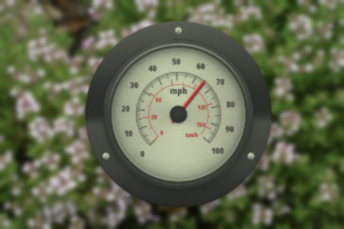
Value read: 65 mph
